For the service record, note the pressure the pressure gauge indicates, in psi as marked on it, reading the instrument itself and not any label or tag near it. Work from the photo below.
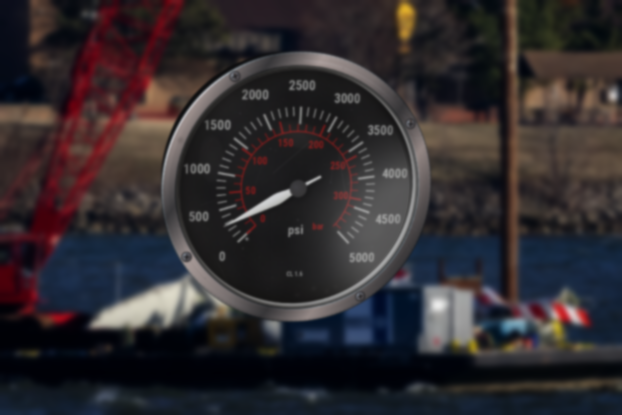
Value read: 300 psi
